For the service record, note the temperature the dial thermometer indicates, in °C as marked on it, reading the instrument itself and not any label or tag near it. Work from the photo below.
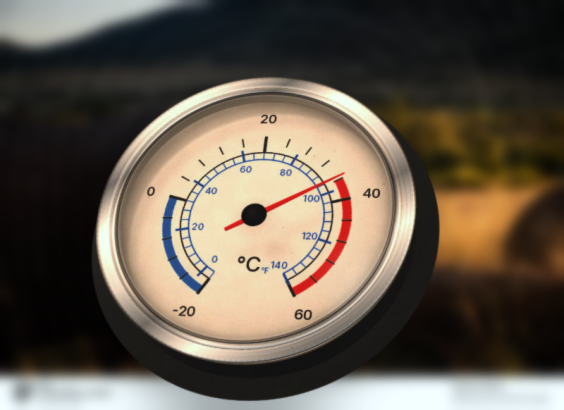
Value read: 36 °C
